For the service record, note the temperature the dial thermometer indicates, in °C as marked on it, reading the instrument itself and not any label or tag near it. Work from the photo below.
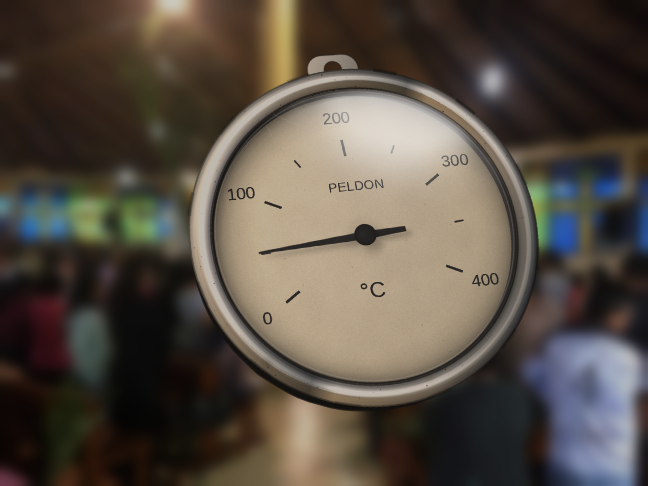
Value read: 50 °C
